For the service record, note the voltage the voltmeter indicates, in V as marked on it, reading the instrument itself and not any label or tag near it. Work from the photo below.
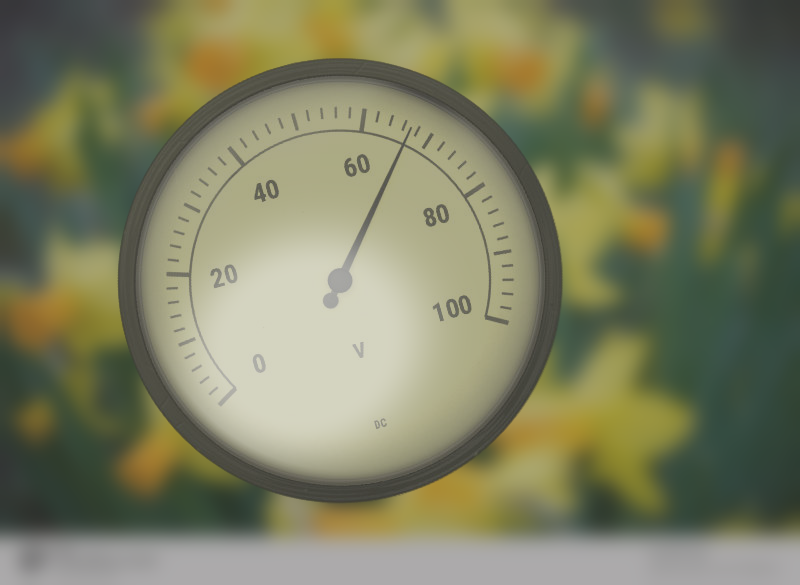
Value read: 67 V
